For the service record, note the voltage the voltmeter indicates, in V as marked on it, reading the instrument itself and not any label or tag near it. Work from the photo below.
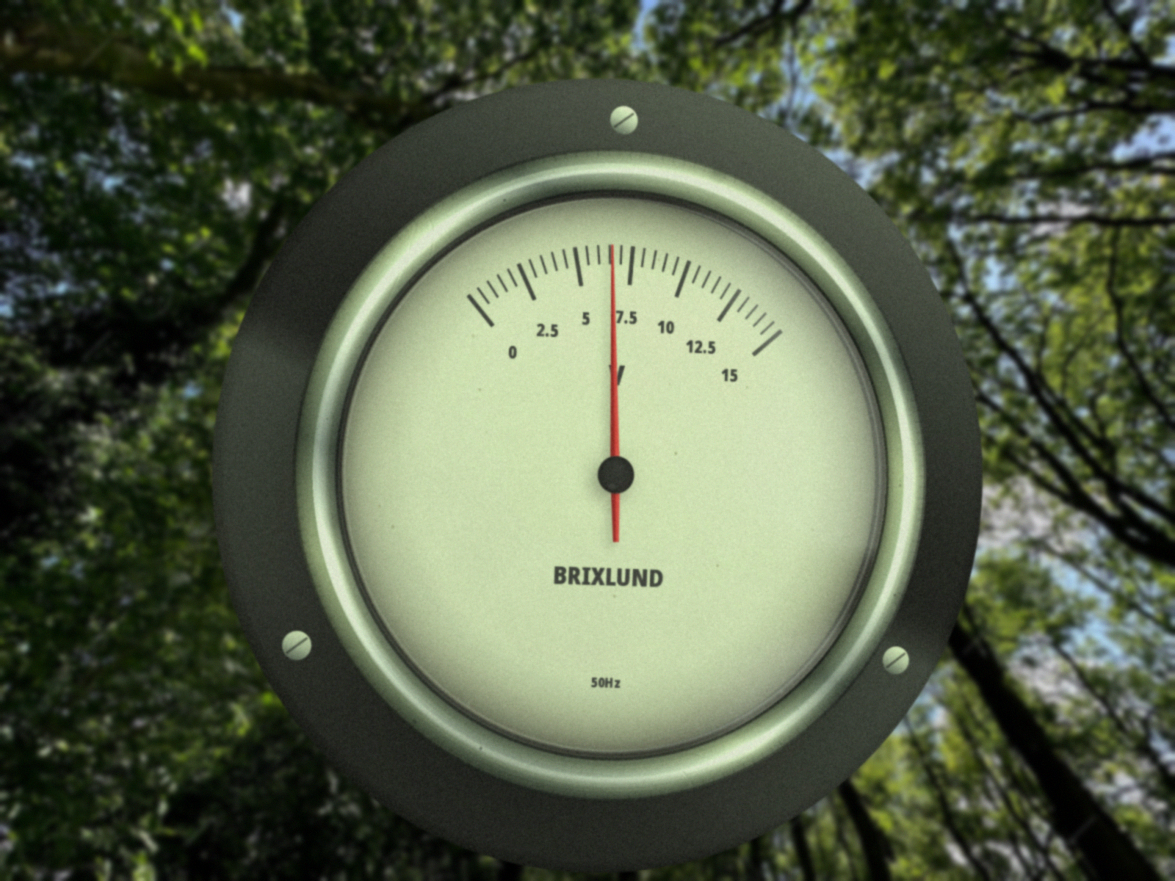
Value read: 6.5 V
